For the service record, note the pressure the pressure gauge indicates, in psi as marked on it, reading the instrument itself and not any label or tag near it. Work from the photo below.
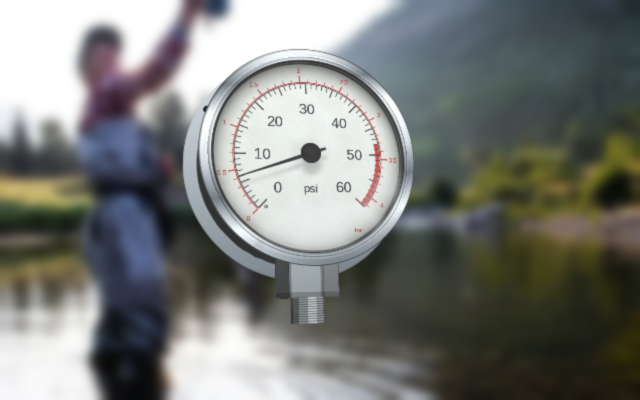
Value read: 6 psi
